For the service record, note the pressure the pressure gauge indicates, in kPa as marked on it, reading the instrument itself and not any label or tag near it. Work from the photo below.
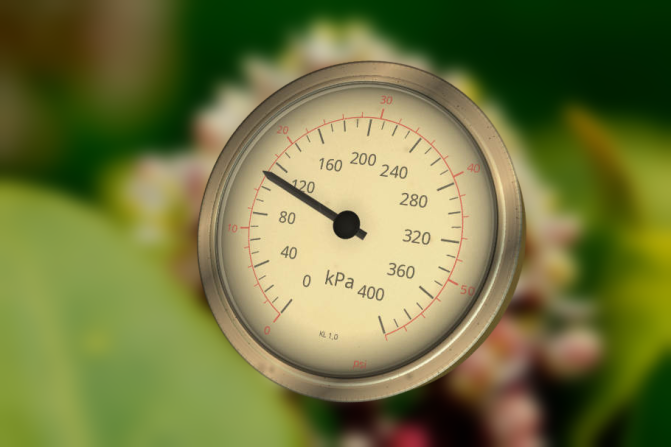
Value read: 110 kPa
